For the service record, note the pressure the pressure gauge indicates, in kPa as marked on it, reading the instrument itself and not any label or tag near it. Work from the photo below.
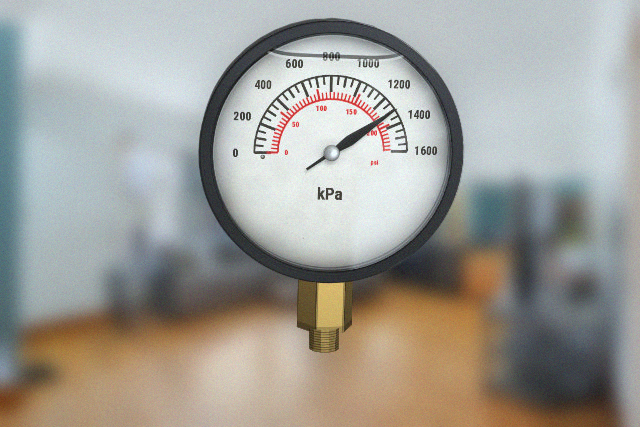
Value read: 1300 kPa
